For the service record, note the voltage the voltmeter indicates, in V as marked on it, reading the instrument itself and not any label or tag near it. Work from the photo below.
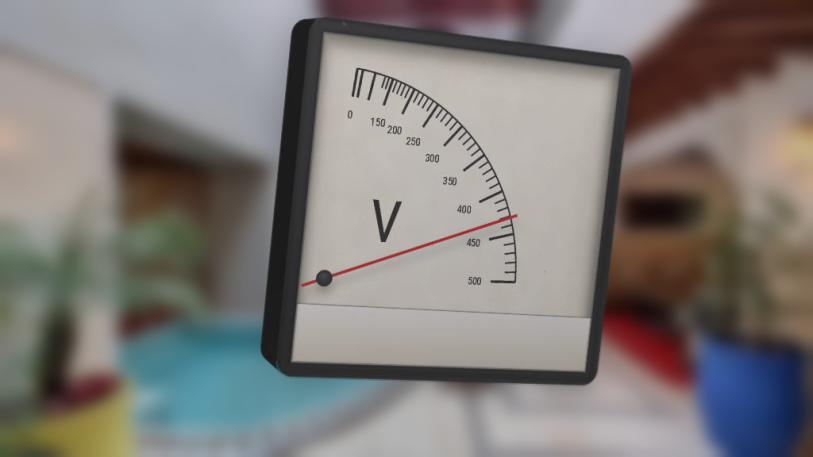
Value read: 430 V
